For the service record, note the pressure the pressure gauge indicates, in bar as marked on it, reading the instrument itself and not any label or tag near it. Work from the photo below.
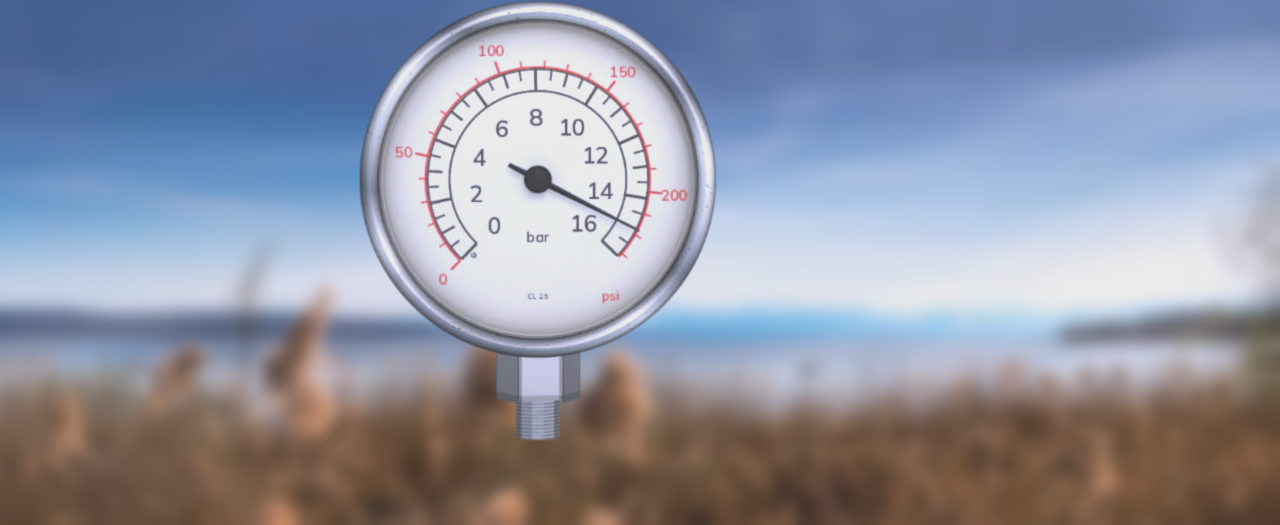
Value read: 15 bar
